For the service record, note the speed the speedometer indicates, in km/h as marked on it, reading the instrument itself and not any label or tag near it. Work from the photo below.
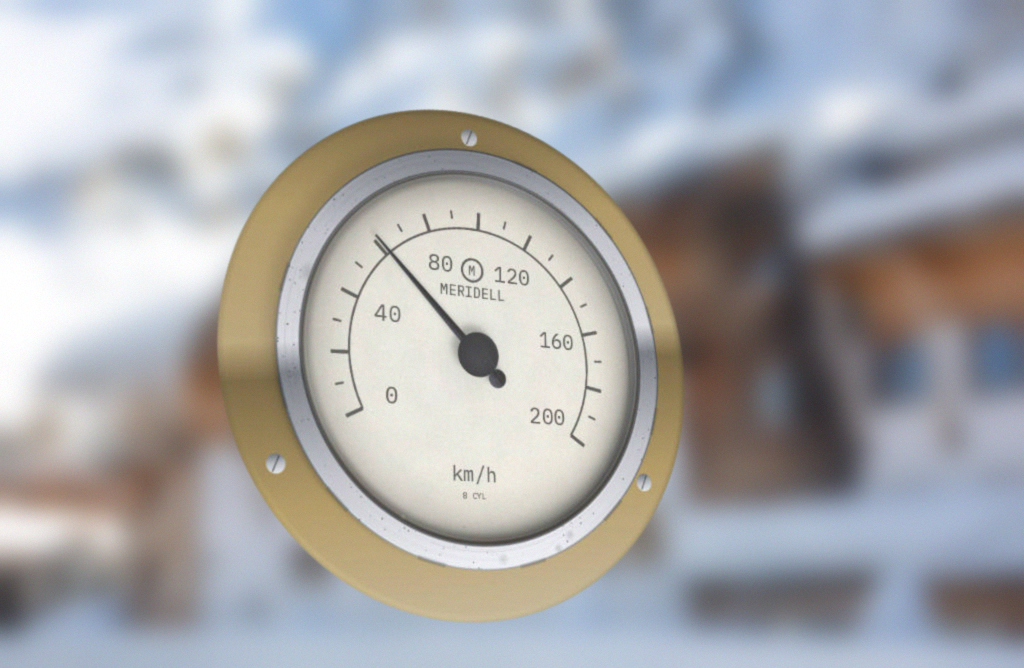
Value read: 60 km/h
